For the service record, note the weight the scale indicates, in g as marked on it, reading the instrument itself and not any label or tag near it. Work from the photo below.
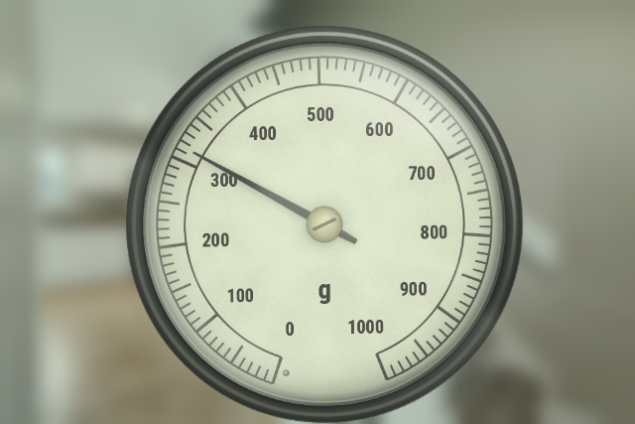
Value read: 315 g
